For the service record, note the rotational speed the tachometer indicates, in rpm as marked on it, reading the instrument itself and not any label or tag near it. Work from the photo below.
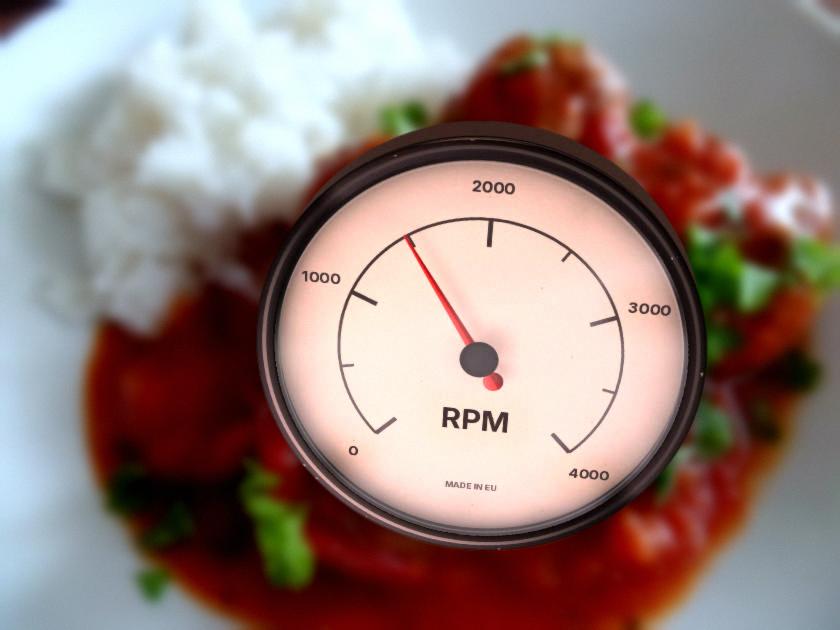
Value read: 1500 rpm
